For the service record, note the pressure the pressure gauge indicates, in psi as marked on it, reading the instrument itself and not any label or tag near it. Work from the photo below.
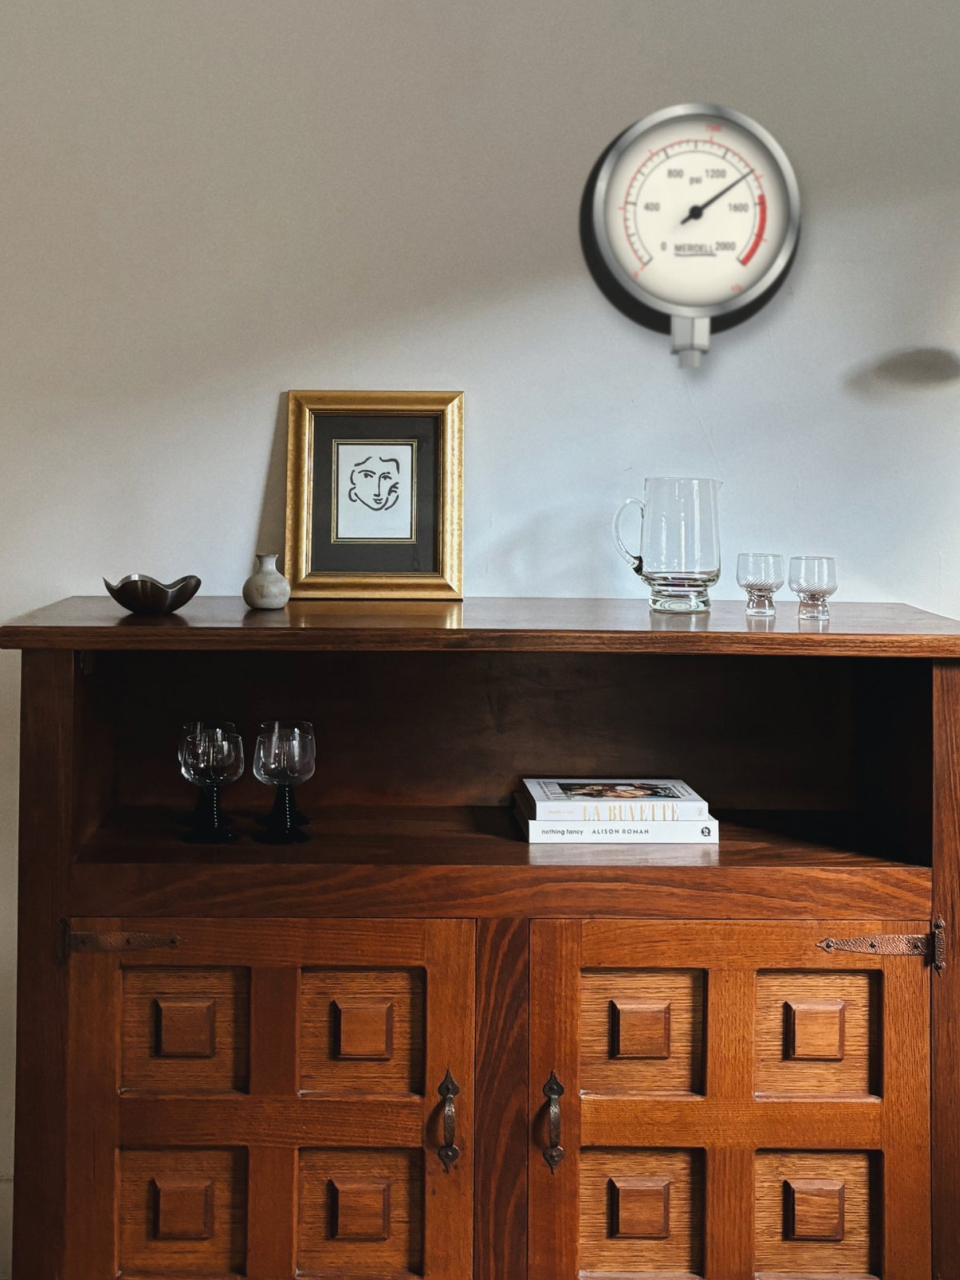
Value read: 1400 psi
